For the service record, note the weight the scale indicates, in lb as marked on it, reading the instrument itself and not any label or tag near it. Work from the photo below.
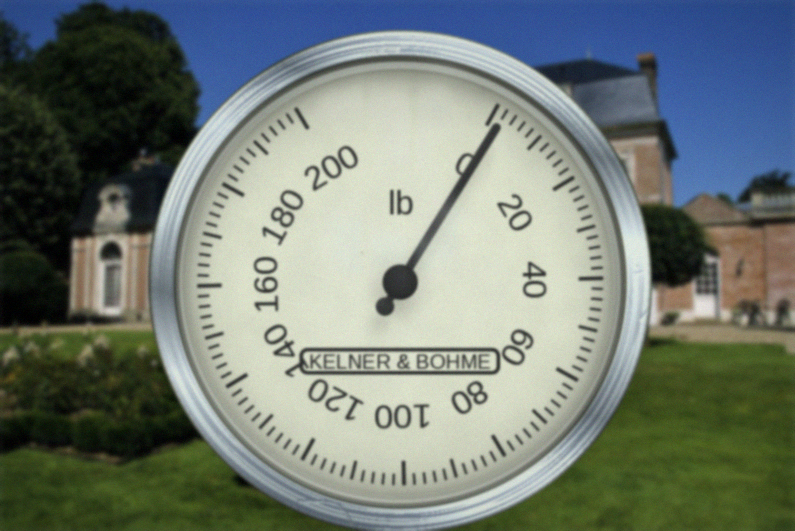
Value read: 2 lb
